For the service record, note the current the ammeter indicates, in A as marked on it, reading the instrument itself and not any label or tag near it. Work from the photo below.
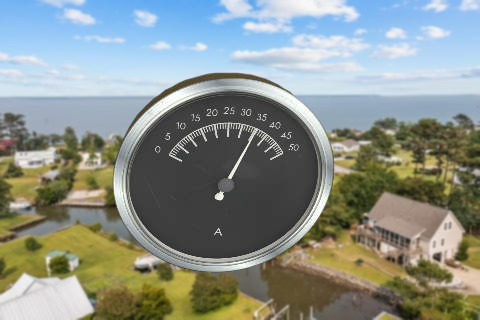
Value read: 35 A
